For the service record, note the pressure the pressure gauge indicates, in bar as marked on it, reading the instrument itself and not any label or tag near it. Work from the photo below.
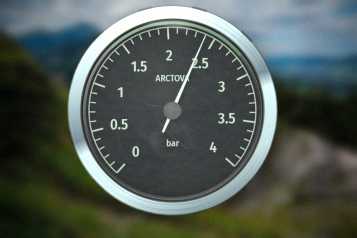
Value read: 2.4 bar
